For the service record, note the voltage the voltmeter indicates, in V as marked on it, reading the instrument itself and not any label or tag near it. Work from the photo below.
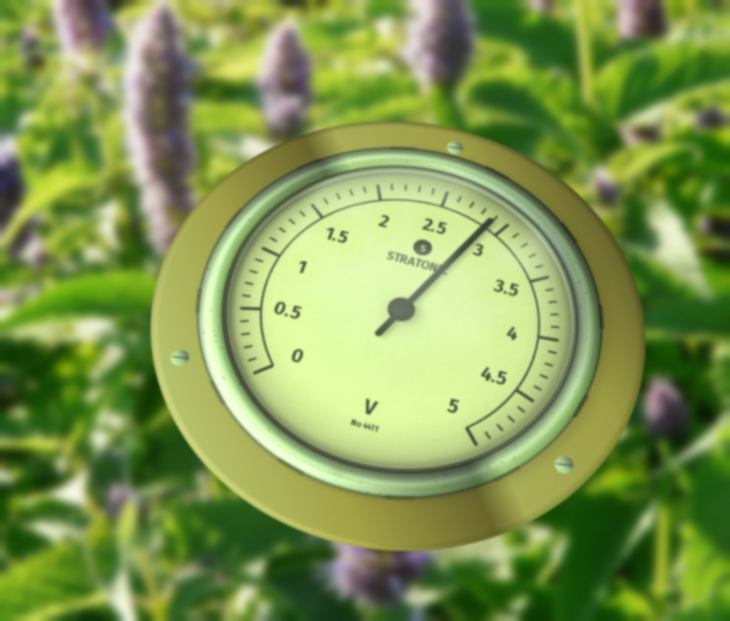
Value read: 2.9 V
